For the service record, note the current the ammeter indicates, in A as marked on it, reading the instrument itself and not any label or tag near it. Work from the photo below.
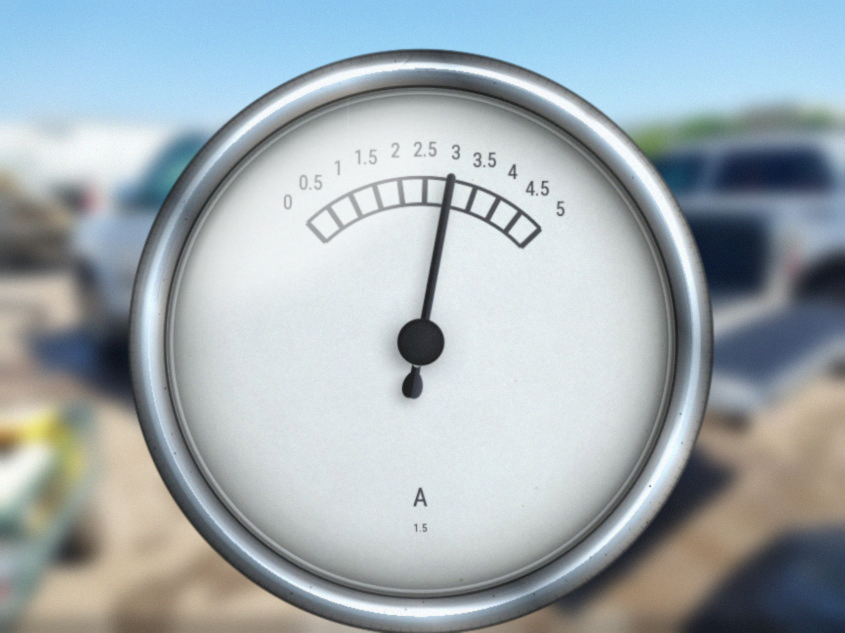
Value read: 3 A
